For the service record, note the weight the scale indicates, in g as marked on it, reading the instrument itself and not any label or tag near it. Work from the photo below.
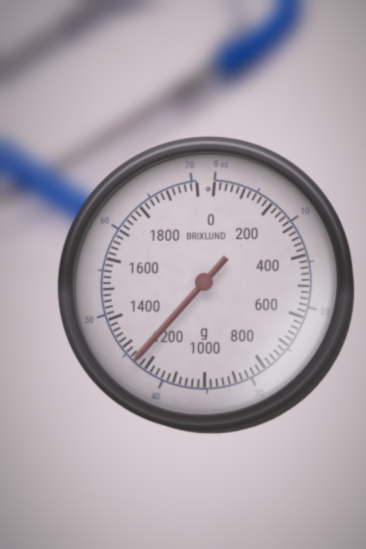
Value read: 1240 g
